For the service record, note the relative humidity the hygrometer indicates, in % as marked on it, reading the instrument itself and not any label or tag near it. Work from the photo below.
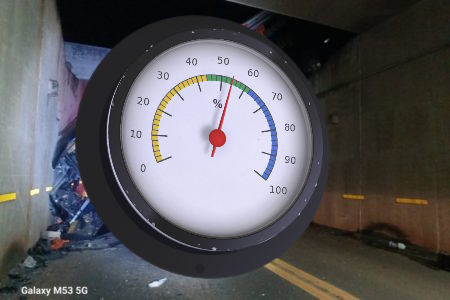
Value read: 54 %
